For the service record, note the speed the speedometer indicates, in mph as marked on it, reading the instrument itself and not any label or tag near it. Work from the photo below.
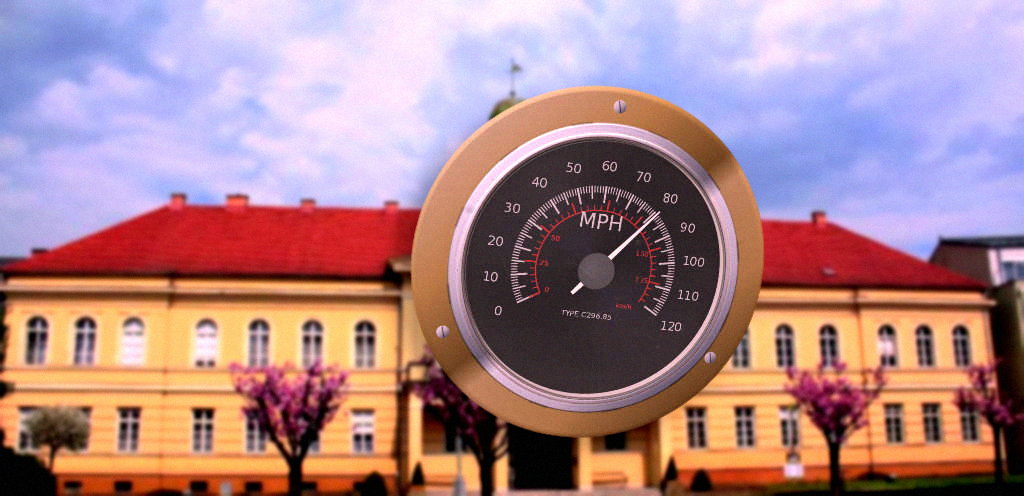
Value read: 80 mph
